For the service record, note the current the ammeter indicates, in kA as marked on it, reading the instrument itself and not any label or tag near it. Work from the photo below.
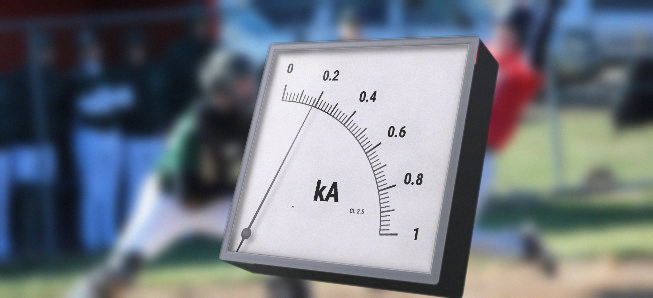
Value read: 0.2 kA
